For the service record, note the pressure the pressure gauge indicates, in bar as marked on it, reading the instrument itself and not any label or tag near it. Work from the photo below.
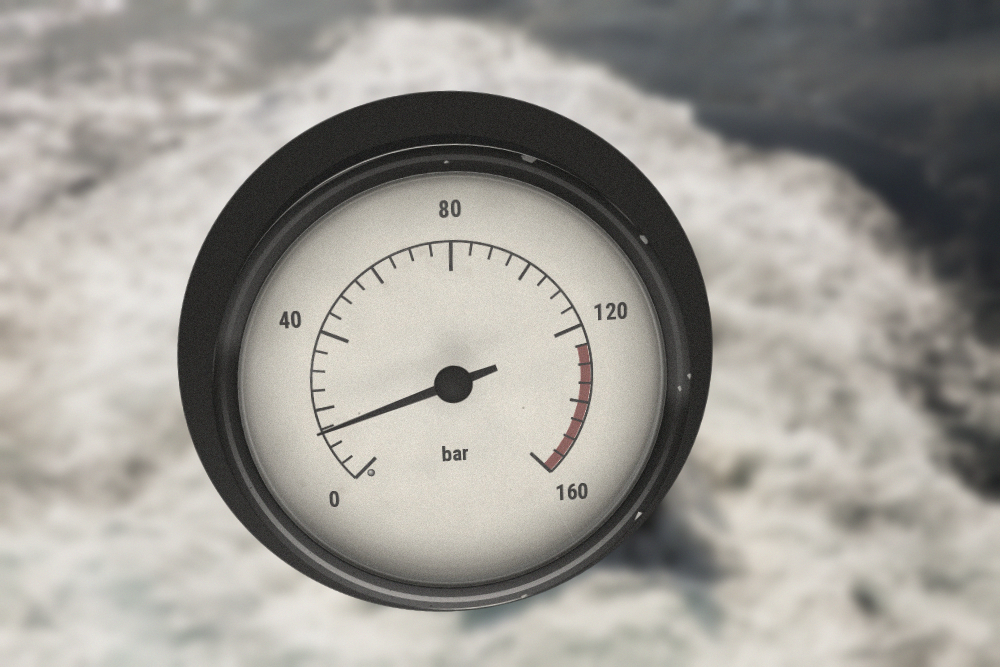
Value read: 15 bar
